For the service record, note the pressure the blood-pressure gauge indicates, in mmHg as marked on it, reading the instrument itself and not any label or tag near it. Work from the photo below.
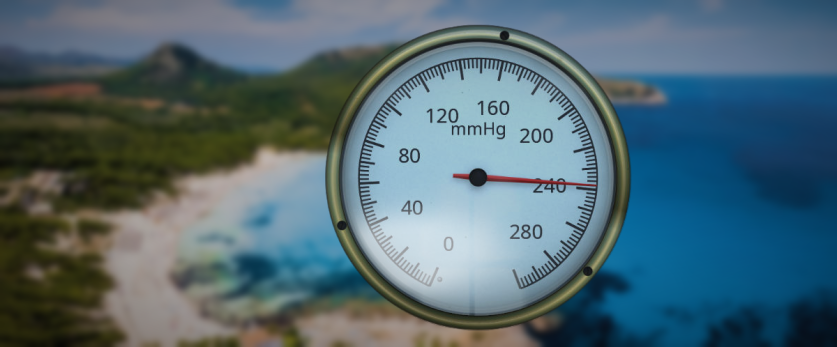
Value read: 238 mmHg
